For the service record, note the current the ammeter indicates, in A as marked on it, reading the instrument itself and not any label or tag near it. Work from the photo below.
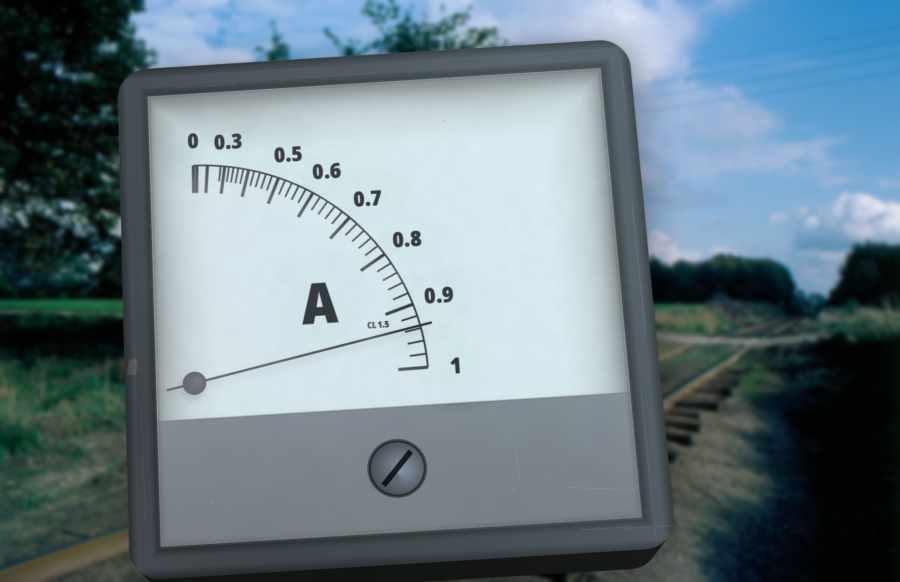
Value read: 0.94 A
